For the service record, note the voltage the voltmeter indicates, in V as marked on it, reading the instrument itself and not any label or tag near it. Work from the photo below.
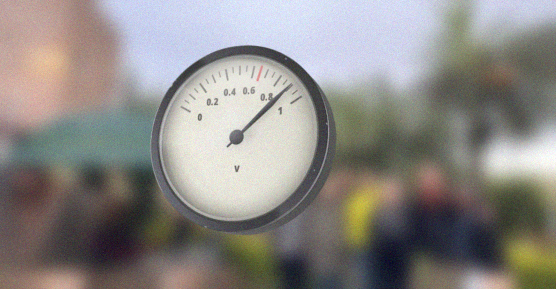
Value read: 0.9 V
